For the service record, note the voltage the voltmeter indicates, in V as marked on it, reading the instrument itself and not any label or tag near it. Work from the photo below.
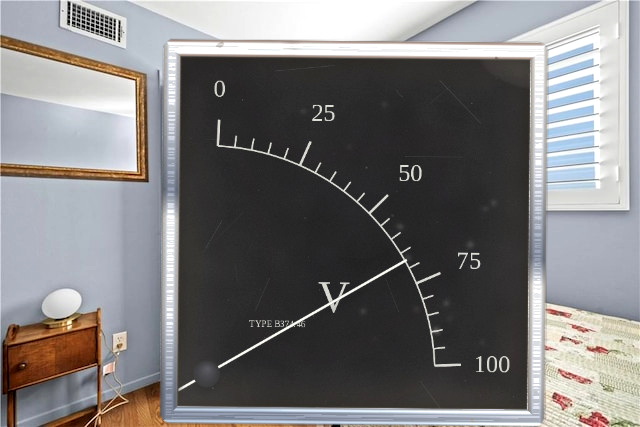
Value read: 67.5 V
